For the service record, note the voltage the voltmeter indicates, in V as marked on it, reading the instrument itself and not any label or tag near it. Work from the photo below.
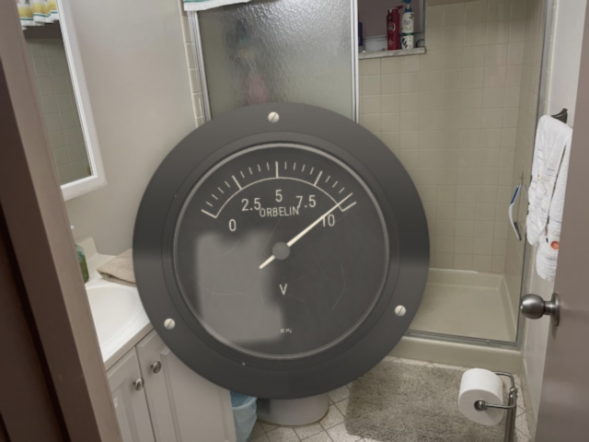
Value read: 9.5 V
